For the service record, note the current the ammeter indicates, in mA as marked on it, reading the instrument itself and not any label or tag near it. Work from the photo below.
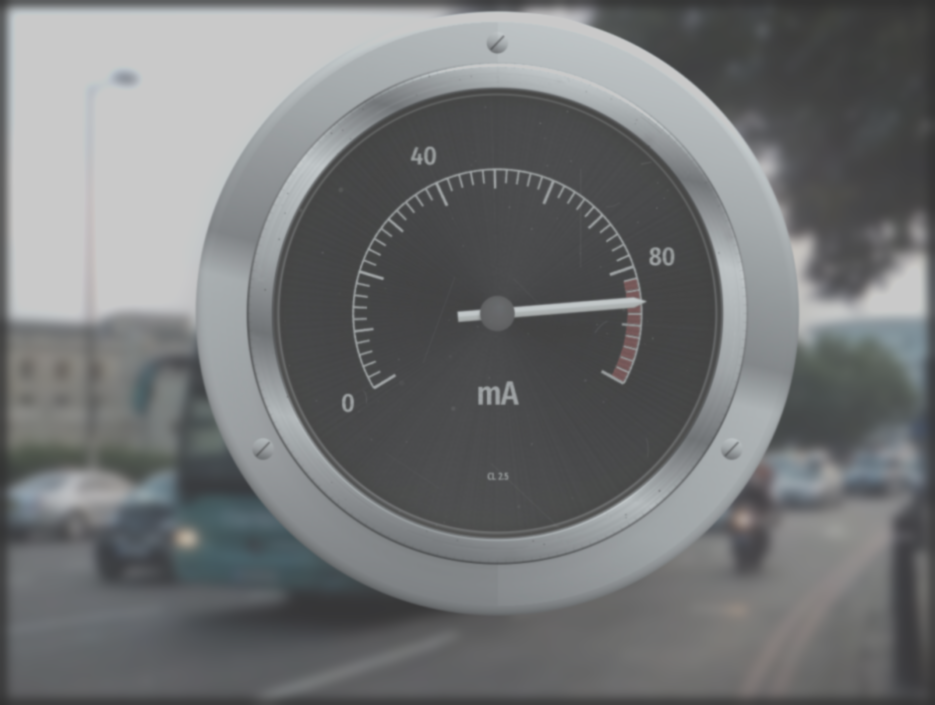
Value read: 86 mA
